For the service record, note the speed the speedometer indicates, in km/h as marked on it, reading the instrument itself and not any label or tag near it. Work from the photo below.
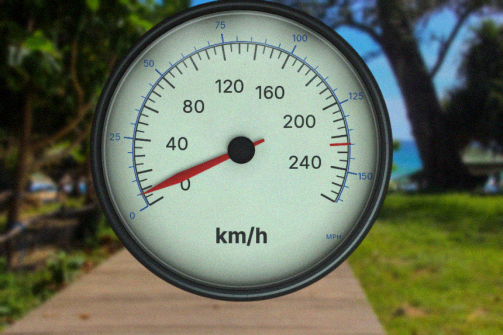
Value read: 7.5 km/h
